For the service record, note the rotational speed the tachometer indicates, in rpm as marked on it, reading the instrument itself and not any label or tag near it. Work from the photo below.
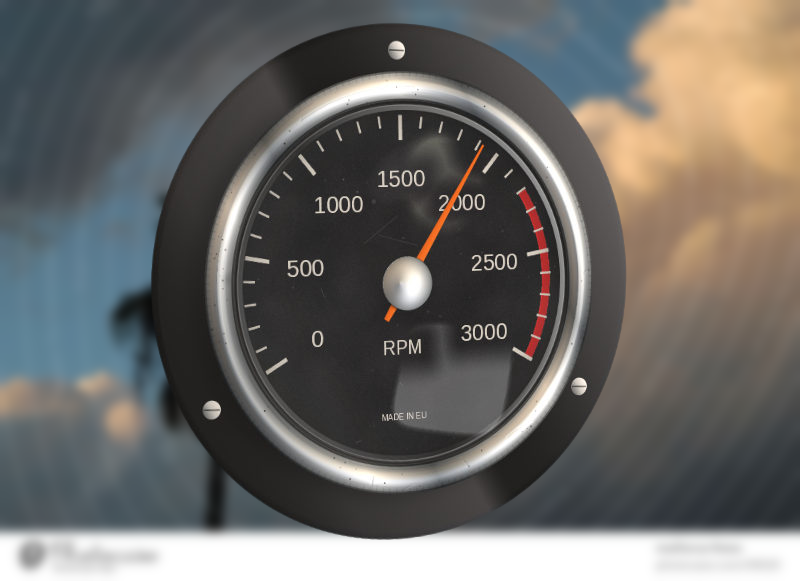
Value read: 1900 rpm
